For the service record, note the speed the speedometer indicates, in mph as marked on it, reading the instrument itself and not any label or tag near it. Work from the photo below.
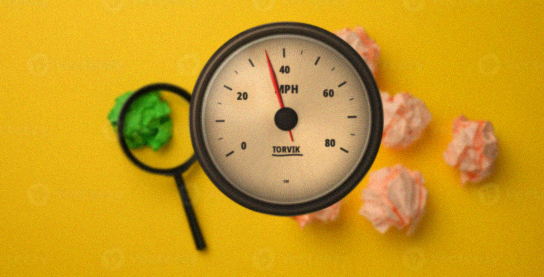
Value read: 35 mph
